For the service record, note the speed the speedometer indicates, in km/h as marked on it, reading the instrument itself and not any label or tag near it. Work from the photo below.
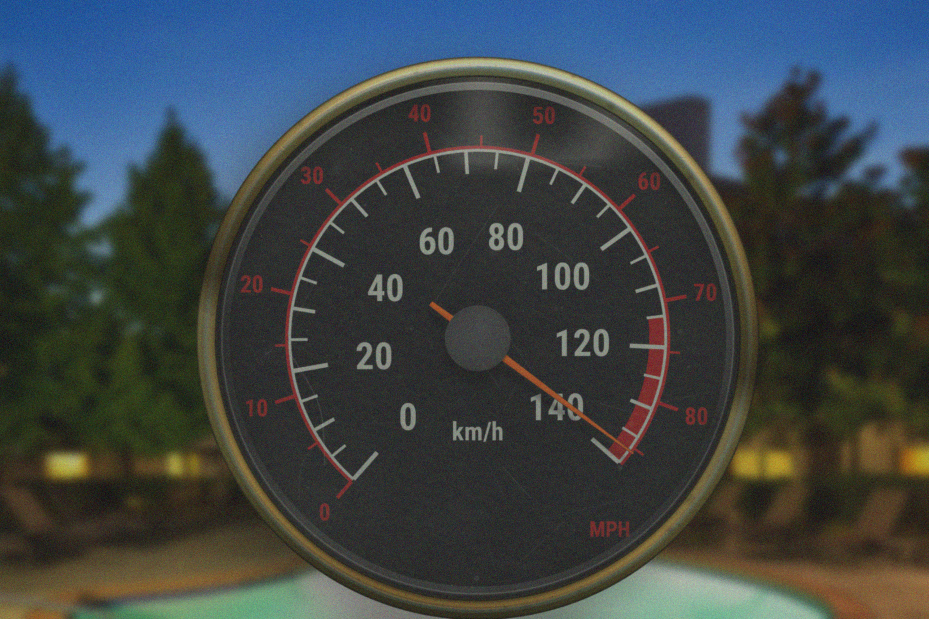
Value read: 137.5 km/h
